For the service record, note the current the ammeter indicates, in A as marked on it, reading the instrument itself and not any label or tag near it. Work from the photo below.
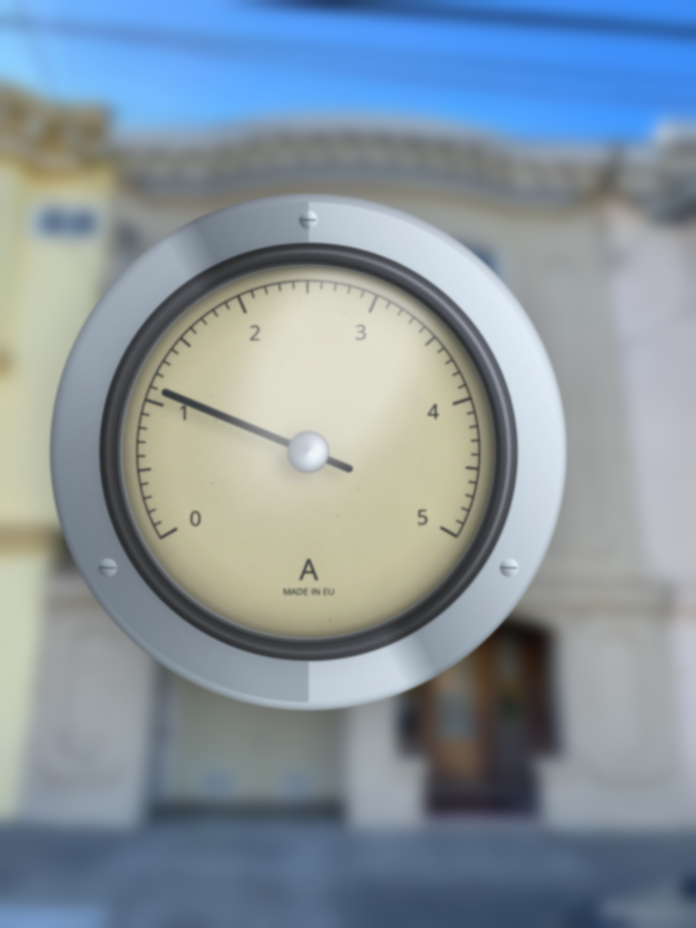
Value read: 1.1 A
